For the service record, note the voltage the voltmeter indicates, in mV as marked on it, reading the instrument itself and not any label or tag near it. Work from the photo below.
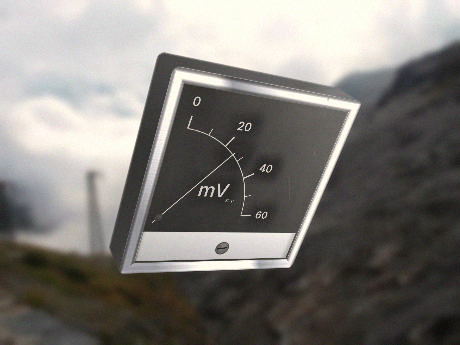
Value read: 25 mV
